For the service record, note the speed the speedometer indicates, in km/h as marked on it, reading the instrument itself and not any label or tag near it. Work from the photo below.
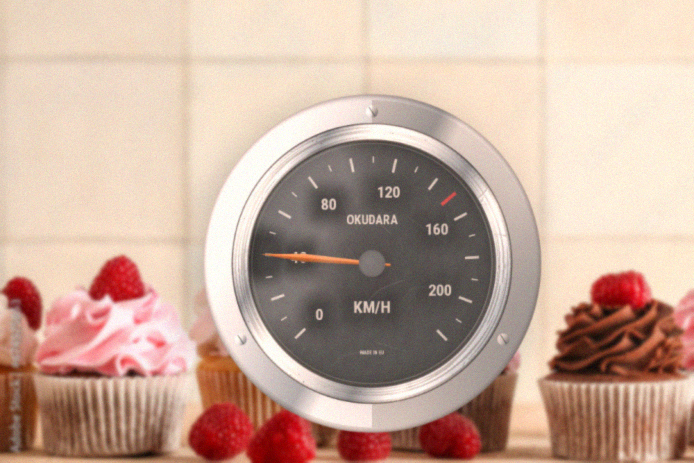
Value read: 40 km/h
